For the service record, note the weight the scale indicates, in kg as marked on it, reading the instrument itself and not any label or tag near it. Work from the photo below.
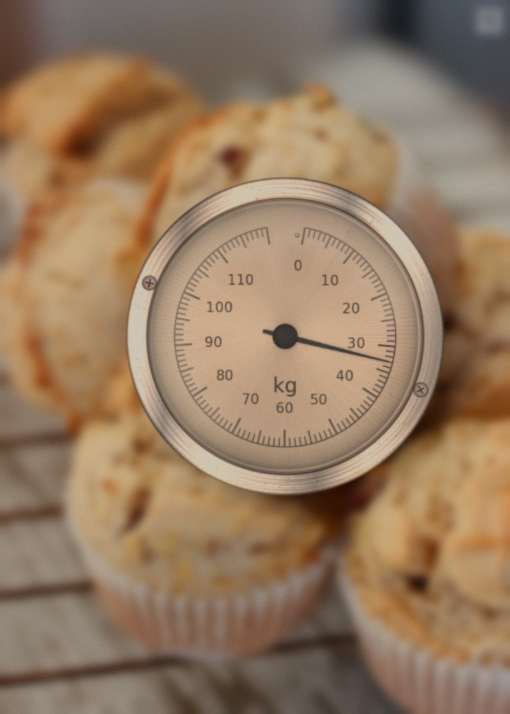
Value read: 33 kg
